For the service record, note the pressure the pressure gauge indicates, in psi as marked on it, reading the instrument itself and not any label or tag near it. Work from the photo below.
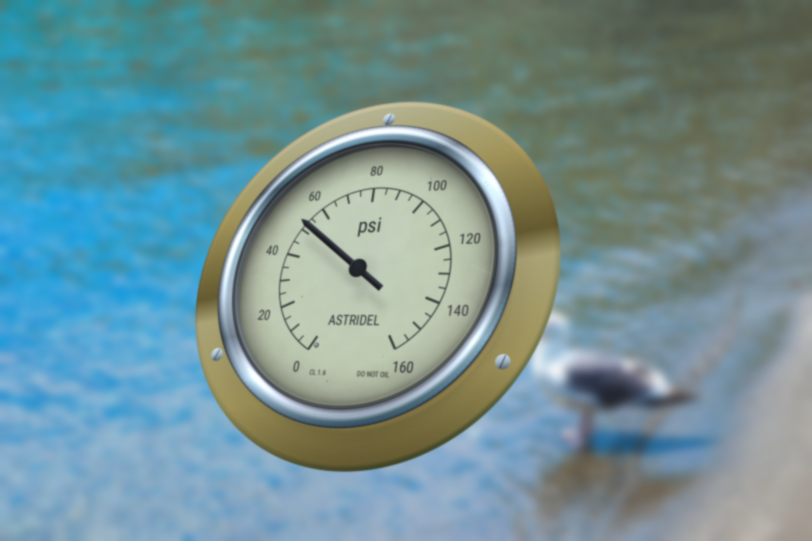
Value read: 52.5 psi
